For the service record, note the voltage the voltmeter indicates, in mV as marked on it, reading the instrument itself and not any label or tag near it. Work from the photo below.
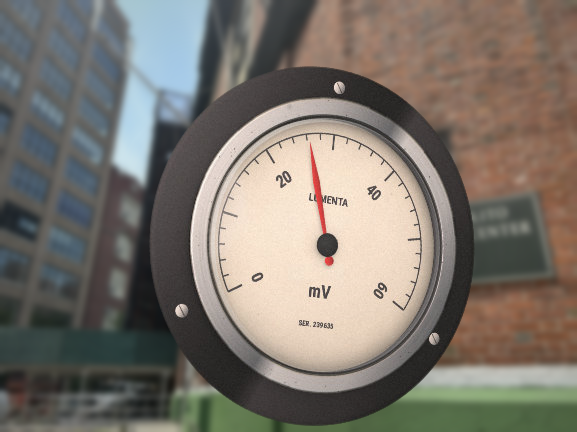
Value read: 26 mV
